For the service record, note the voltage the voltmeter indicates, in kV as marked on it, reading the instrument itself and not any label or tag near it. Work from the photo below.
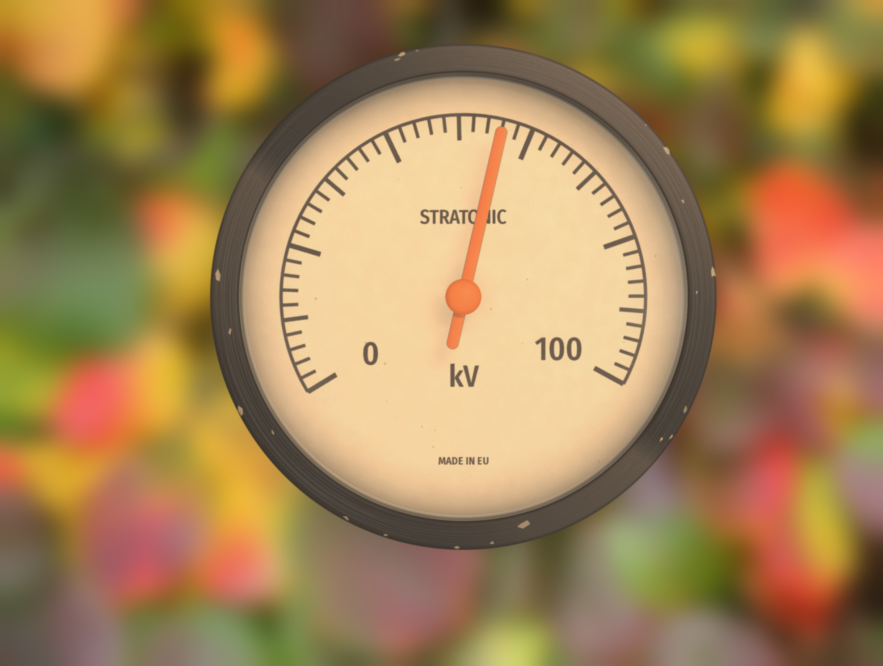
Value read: 56 kV
